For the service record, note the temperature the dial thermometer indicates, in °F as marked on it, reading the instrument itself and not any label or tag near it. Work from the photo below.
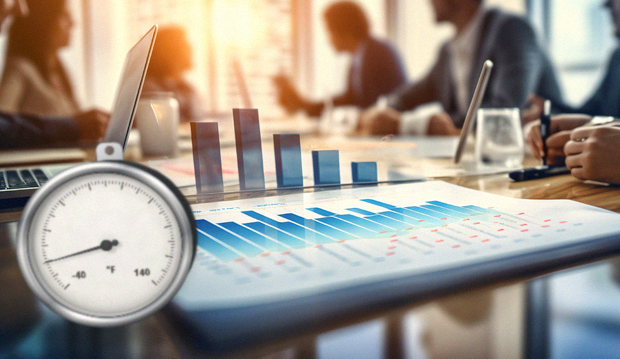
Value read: -20 °F
